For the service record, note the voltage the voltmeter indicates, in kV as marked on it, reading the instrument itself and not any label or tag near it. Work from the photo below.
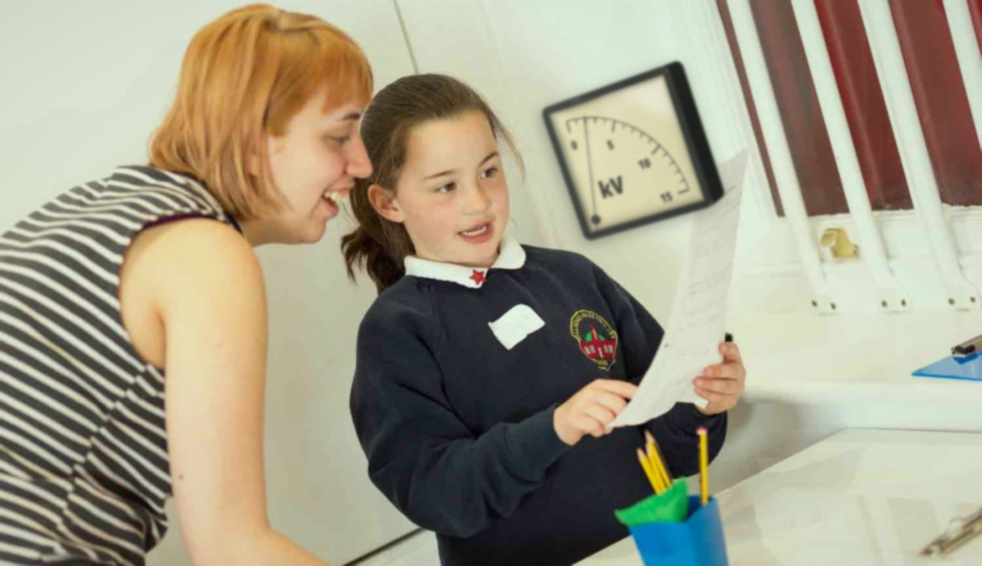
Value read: 2 kV
